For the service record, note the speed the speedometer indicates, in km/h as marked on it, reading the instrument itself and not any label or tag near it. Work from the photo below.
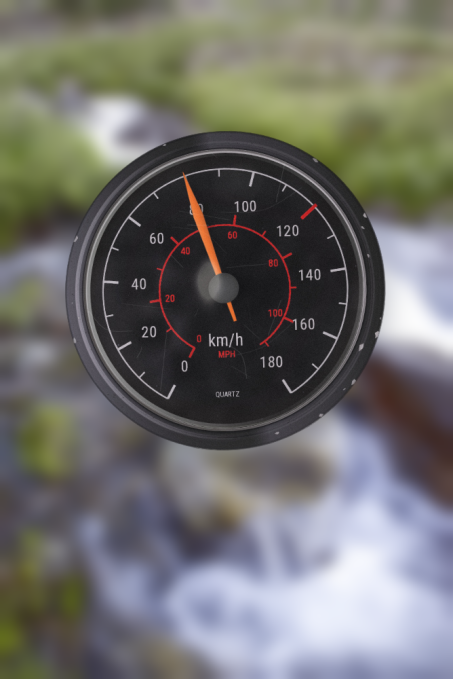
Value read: 80 km/h
